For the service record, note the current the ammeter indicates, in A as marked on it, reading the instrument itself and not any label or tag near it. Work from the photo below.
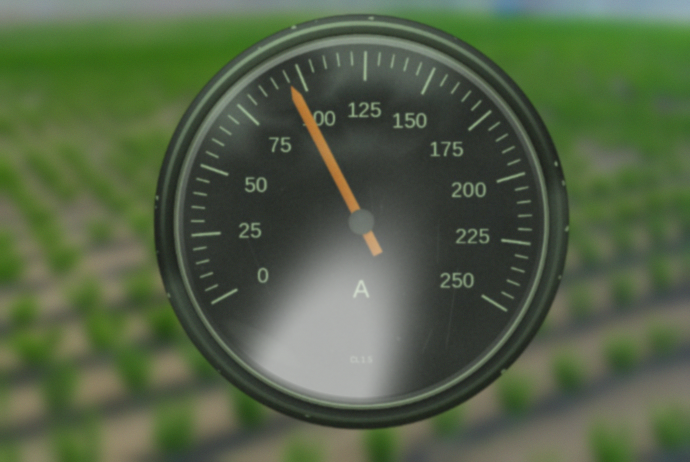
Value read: 95 A
